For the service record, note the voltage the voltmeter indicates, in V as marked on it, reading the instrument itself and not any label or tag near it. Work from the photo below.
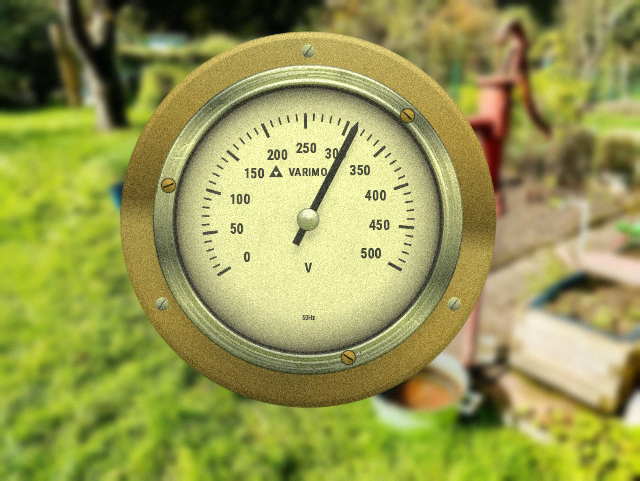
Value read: 310 V
